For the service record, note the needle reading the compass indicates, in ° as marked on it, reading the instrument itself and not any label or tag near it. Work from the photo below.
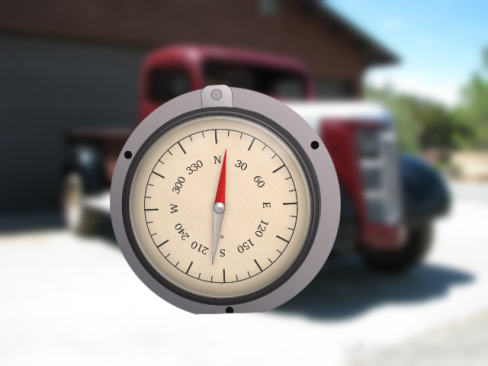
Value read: 10 °
